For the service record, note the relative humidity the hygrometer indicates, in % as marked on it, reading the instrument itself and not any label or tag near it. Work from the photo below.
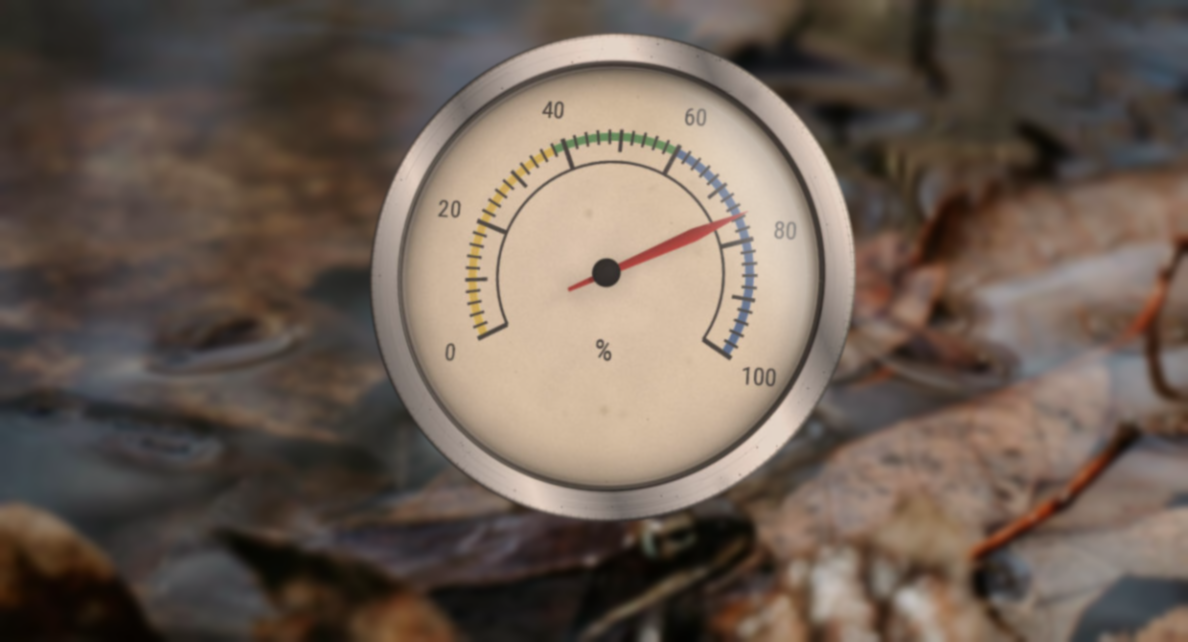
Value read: 76 %
